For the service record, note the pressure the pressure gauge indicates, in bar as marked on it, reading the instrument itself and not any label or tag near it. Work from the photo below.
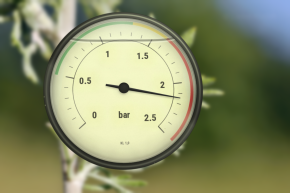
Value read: 2.15 bar
